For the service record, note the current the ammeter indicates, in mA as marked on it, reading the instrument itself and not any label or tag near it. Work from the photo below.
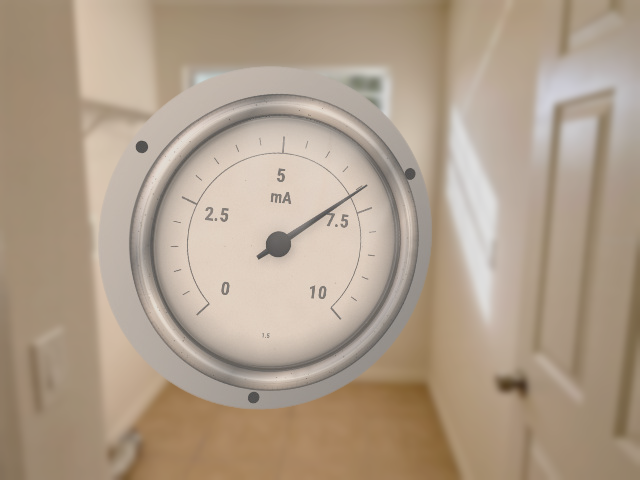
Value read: 7 mA
